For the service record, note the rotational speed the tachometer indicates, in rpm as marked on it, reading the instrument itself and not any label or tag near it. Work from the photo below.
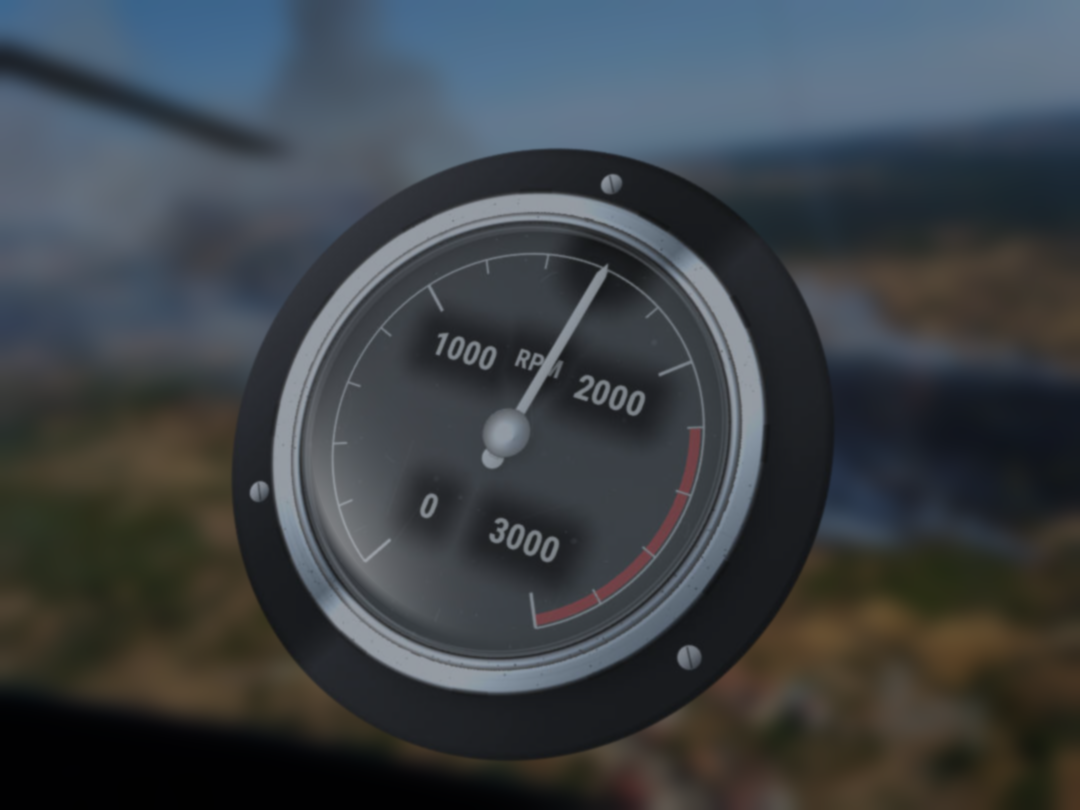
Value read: 1600 rpm
